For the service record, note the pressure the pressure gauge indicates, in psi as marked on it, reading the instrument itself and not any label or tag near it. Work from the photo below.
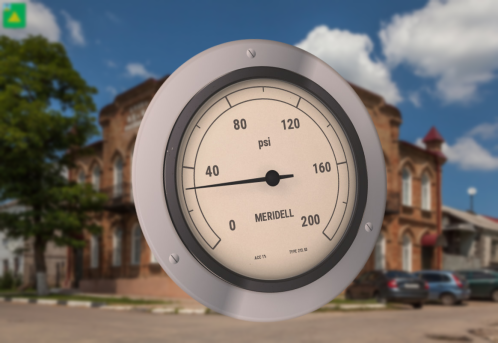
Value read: 30 psi
